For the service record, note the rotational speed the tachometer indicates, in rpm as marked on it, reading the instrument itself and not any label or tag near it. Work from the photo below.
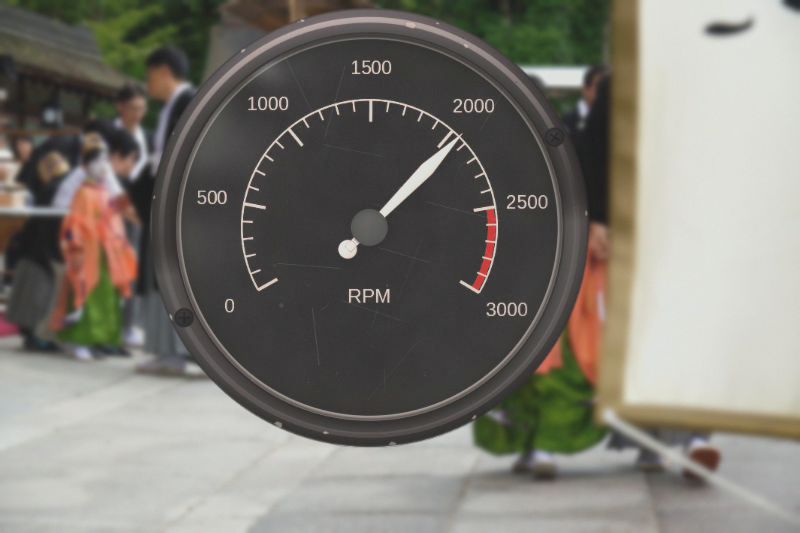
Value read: 2050 rpm
